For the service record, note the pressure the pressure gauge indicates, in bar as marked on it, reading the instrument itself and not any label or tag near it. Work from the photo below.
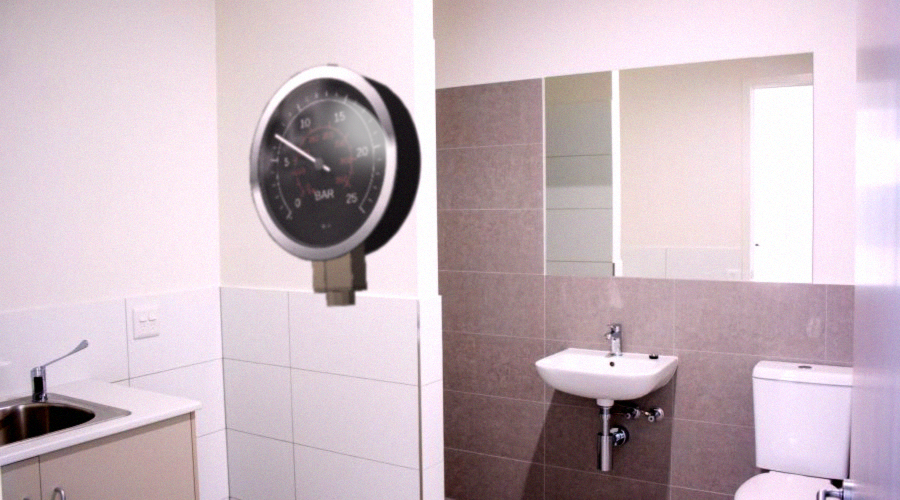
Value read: 7 bar
